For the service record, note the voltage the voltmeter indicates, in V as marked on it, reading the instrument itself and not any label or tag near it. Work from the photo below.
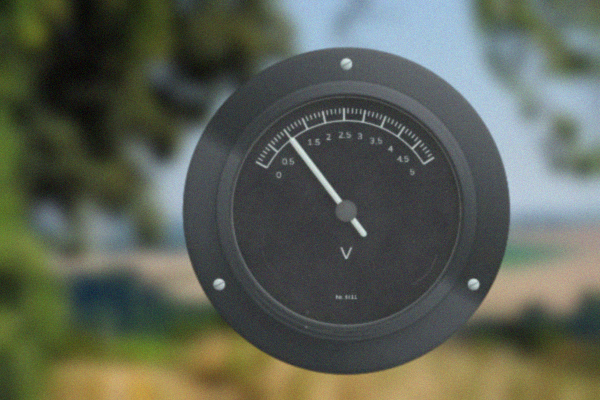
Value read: 1 V
